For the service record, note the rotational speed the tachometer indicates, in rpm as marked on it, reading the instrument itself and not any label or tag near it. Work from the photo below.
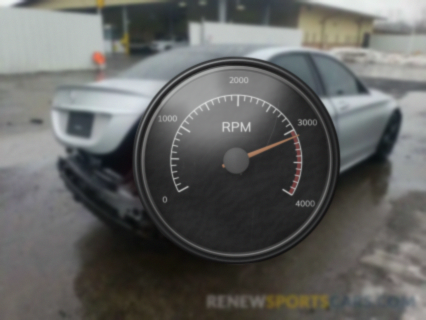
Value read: 3100 rpm
